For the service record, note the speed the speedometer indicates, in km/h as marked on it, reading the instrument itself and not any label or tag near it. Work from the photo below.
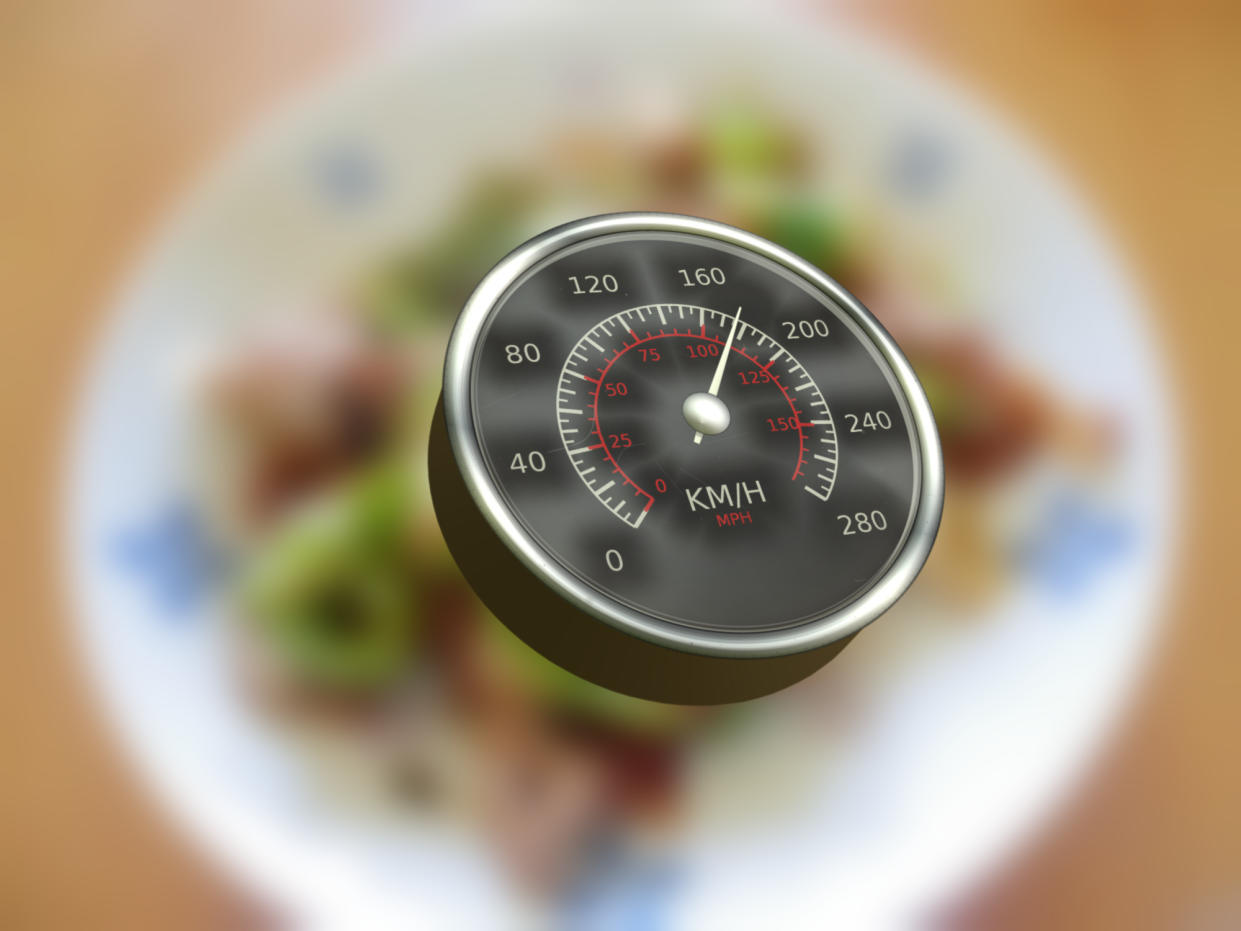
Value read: 175 km/h
